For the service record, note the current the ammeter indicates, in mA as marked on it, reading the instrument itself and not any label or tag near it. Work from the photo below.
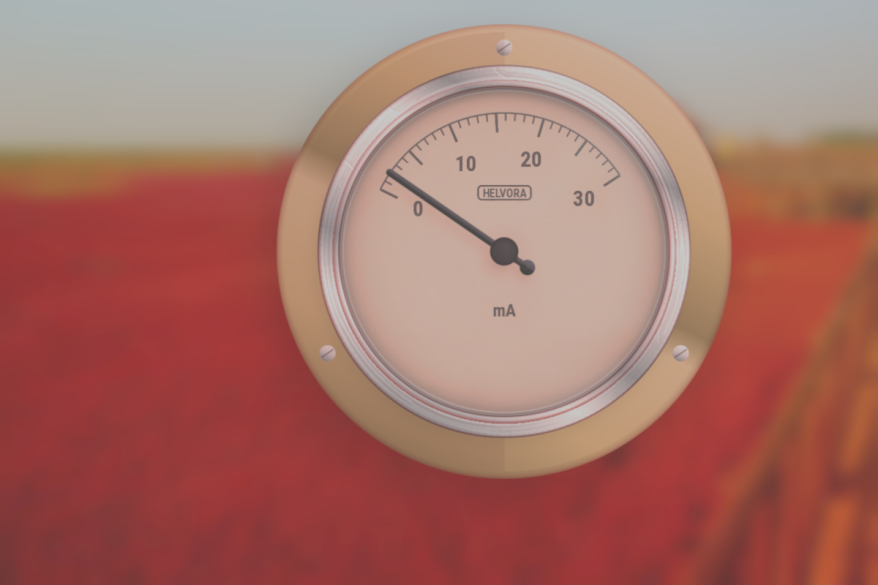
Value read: 2 mA
